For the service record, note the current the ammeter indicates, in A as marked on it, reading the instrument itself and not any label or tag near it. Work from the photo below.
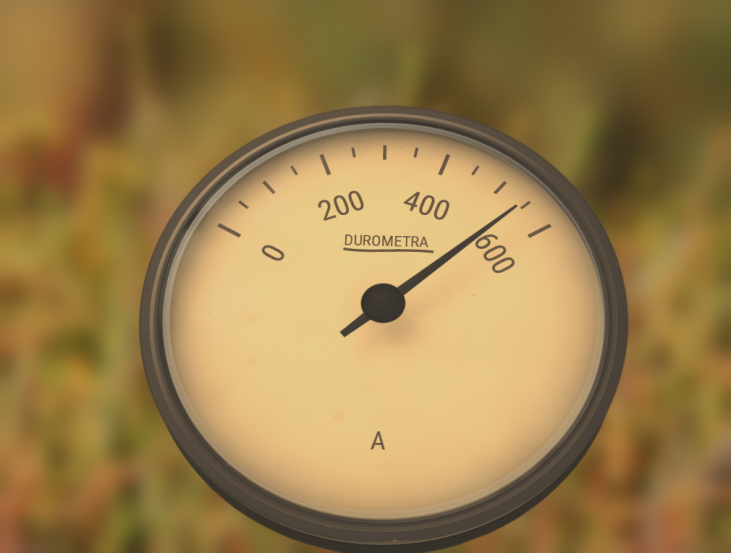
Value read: 550 A
